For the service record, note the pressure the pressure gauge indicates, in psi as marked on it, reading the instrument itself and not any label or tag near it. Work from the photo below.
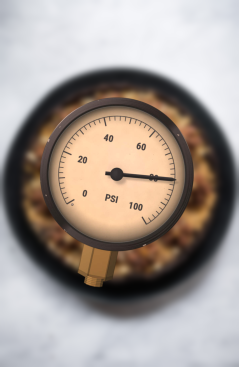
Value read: 80 psi
